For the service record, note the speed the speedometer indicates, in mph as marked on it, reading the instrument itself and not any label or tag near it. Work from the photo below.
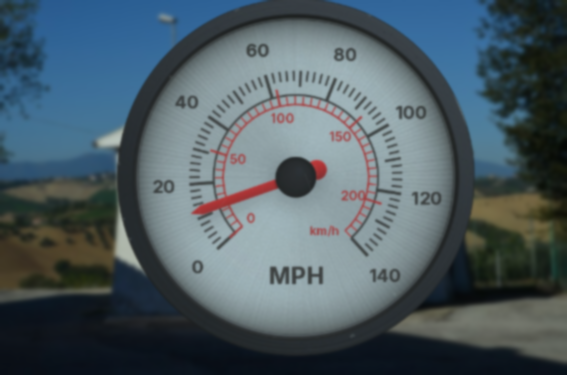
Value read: 12 mph
